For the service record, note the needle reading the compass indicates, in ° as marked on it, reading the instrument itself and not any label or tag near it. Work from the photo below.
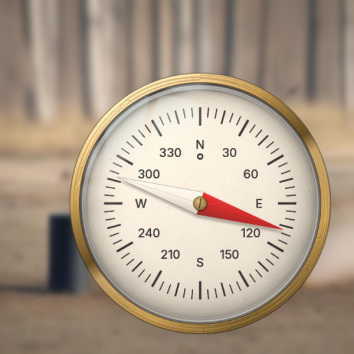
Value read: 107.5 °
